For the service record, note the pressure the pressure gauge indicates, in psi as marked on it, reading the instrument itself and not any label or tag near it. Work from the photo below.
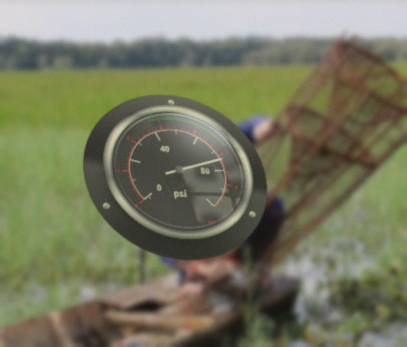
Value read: 75 psi
